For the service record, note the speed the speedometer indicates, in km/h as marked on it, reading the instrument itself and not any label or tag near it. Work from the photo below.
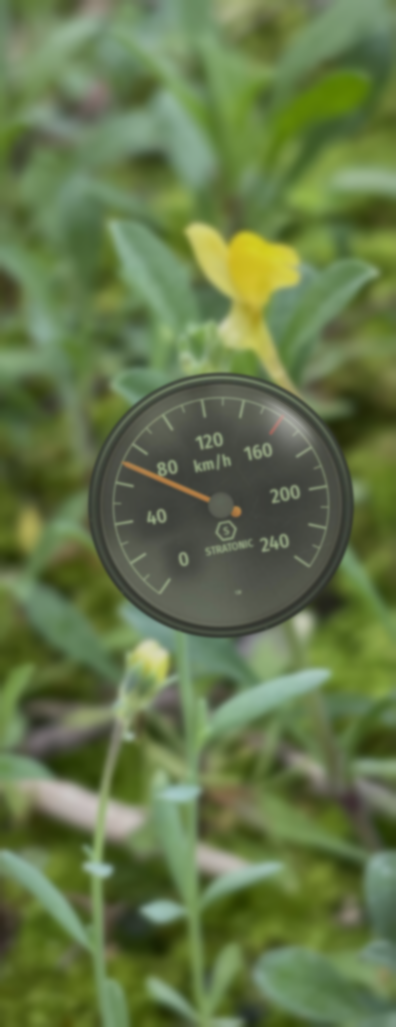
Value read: 70 km/h
